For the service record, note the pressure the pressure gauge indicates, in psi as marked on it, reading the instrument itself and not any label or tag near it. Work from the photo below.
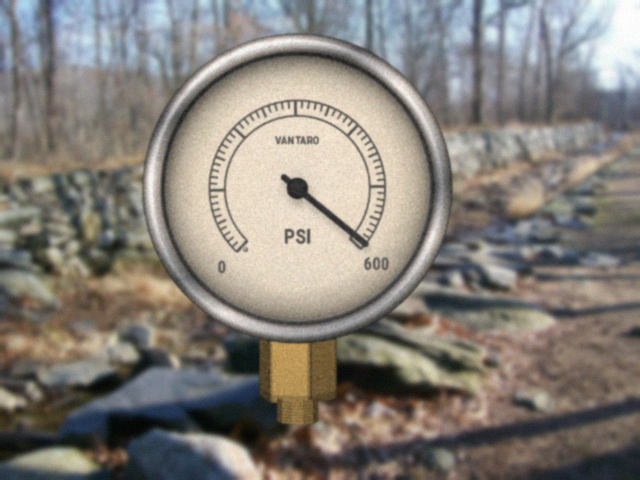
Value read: 590 psi
